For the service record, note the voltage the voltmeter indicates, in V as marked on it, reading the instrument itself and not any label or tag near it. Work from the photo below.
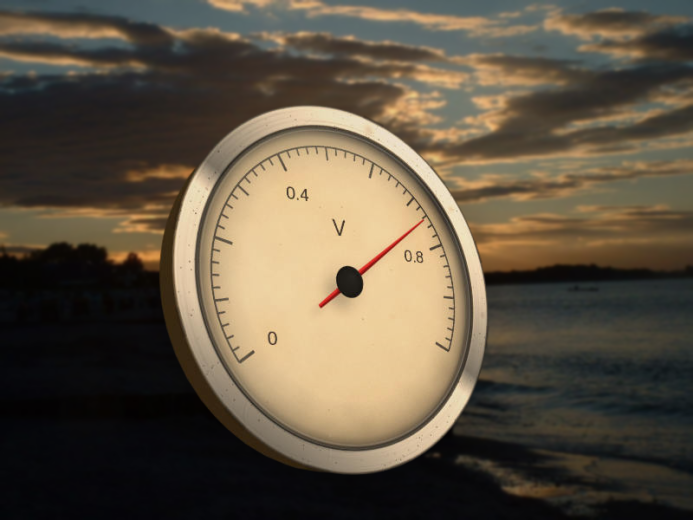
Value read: 0.74 V
